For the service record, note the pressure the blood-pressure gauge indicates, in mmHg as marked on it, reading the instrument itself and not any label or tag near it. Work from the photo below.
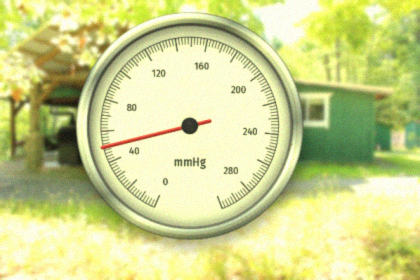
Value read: 50 mmHg
